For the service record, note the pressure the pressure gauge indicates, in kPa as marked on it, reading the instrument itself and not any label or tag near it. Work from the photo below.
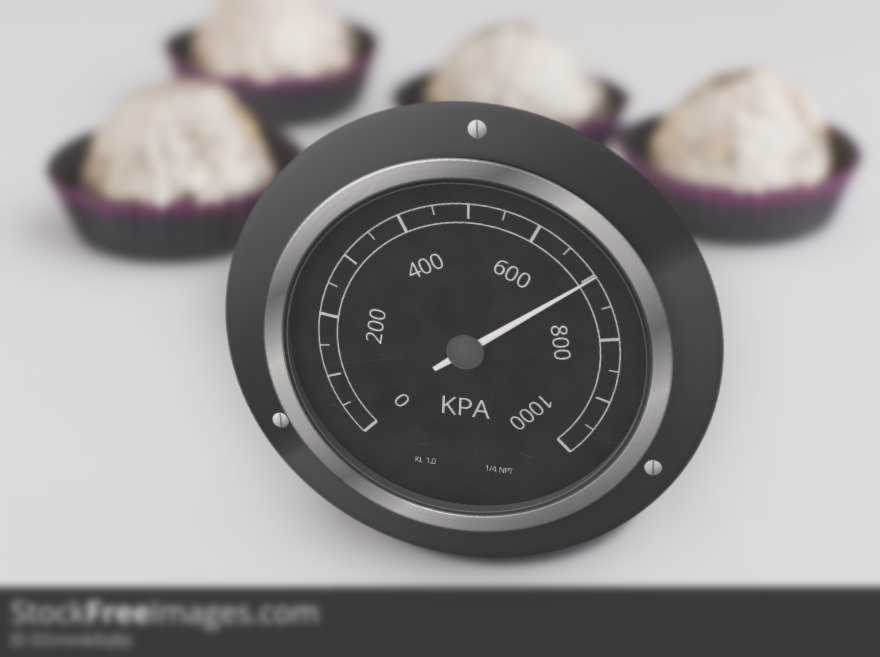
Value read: 700 kPa
